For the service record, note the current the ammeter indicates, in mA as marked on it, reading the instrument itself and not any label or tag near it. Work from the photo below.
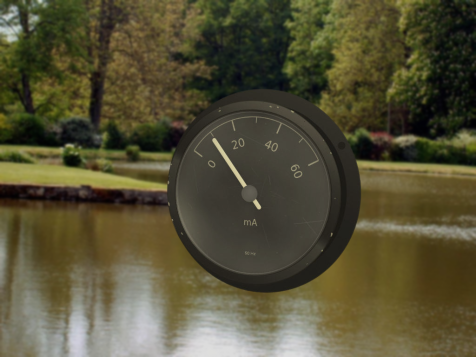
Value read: 10 mA
